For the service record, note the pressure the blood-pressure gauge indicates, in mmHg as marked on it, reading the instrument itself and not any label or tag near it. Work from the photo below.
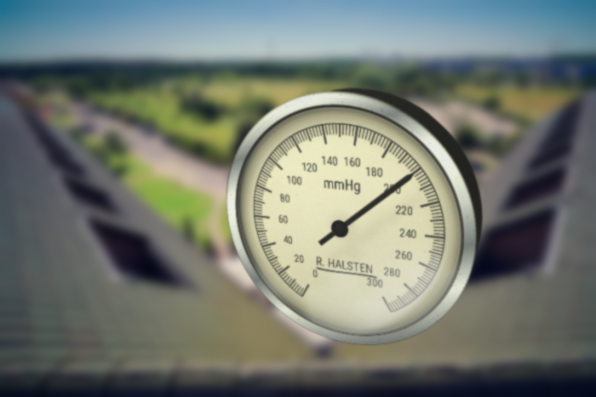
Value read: 200 mmHg
